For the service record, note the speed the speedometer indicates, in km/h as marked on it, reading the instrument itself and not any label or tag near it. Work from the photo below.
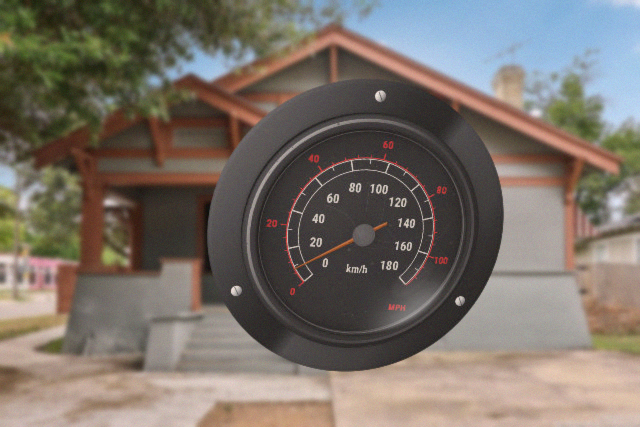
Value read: 10 km/h
